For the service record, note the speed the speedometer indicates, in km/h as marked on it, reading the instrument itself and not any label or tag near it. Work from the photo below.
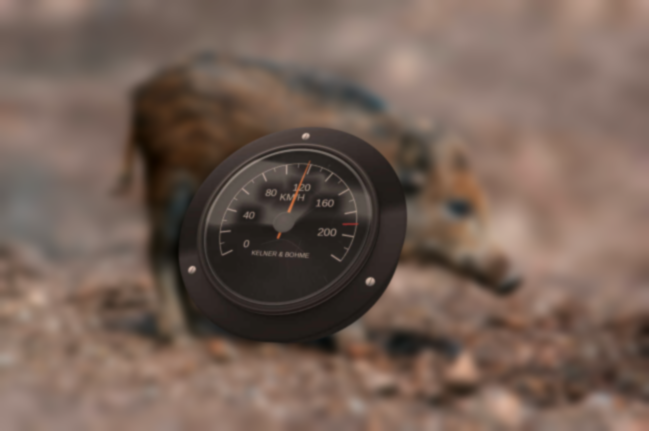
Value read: 120 km/h
